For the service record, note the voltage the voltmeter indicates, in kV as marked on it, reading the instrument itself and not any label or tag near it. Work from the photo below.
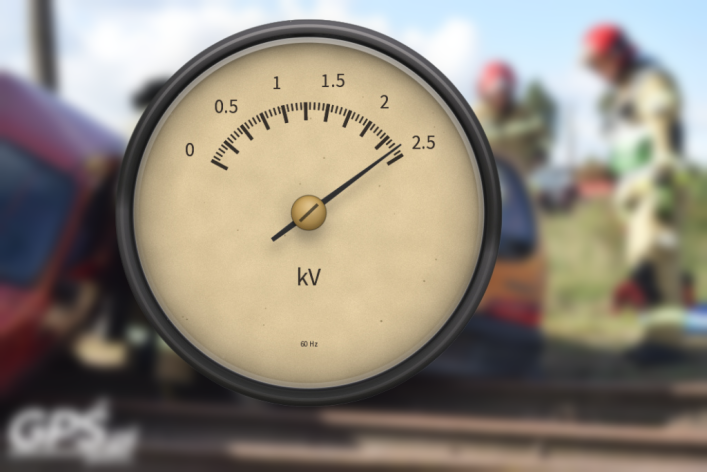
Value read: 2.4 kV
